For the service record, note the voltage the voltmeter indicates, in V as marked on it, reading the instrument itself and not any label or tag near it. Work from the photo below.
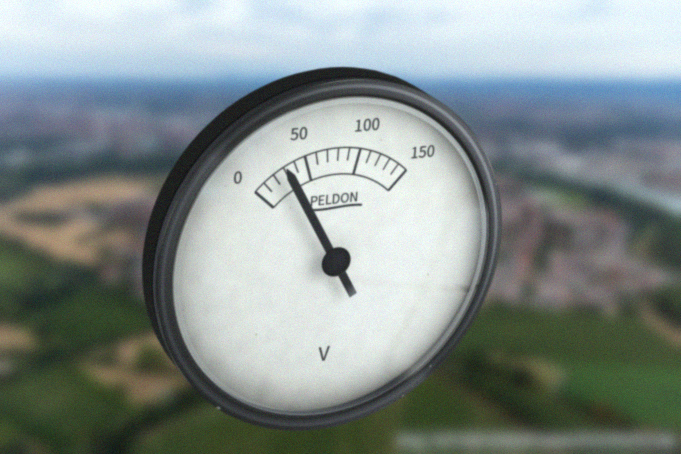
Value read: 30 V
